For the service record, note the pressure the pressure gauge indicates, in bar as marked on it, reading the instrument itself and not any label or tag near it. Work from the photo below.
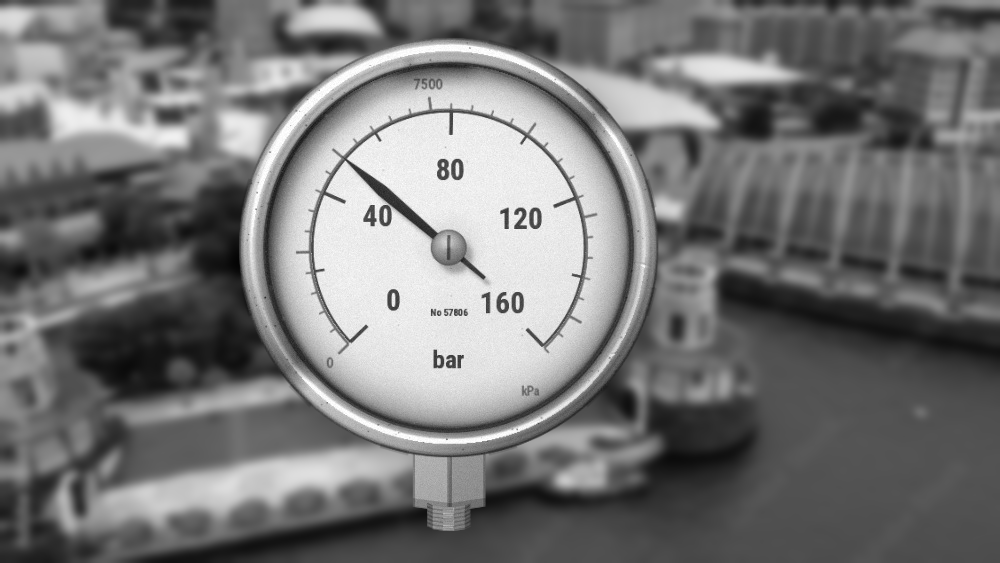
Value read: 50 bar
